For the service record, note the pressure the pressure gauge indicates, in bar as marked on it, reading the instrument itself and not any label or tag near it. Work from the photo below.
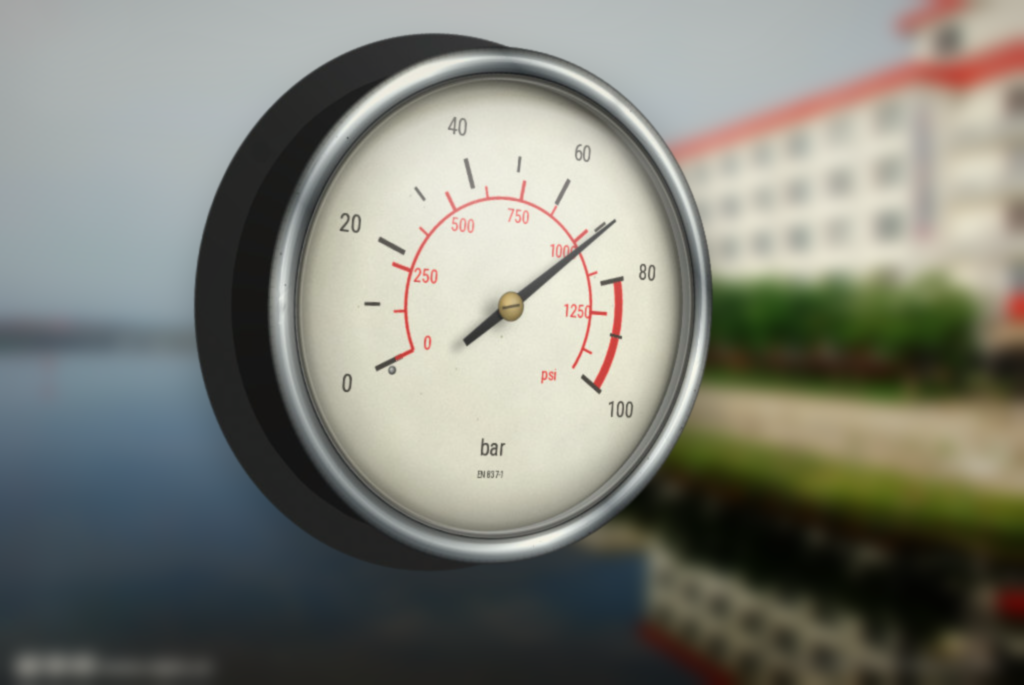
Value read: 70 bar
